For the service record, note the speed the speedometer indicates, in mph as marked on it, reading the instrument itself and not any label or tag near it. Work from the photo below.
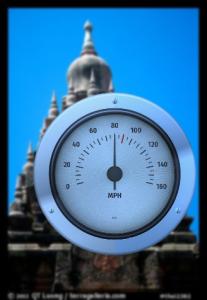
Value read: 80 mph
